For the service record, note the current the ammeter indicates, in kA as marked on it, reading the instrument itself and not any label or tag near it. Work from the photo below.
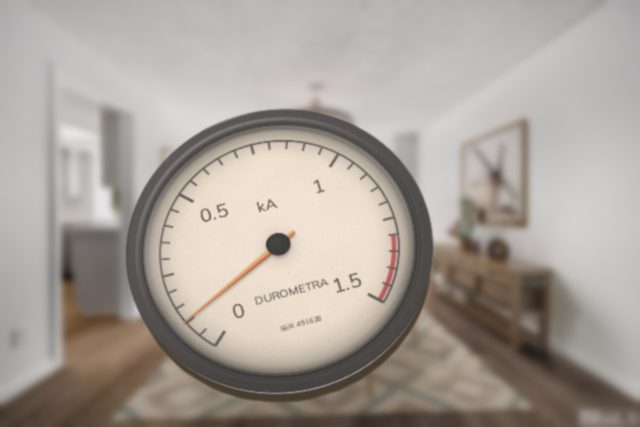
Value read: 0.1 kA
